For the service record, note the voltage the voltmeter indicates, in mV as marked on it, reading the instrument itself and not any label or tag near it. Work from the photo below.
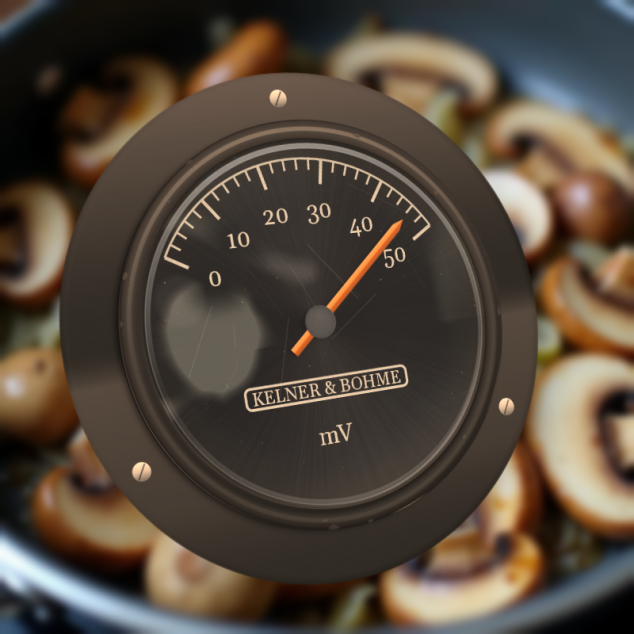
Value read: 46 mV
